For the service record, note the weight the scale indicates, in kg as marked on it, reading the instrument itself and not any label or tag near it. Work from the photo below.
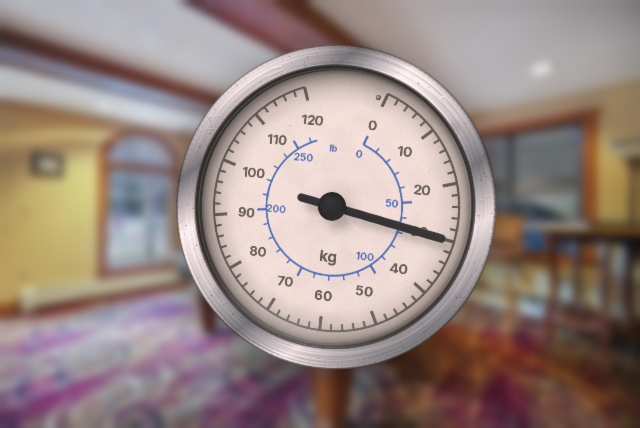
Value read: 30 kg
